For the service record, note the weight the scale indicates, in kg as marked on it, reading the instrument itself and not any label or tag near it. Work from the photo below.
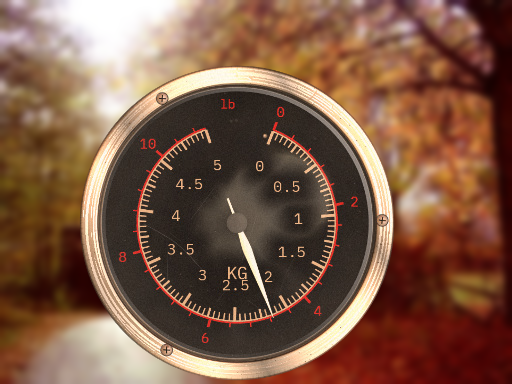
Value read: 2.15 kg
